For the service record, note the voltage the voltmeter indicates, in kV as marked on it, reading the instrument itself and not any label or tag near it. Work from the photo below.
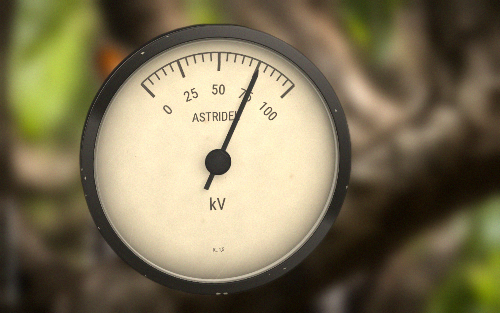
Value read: 75 kV
